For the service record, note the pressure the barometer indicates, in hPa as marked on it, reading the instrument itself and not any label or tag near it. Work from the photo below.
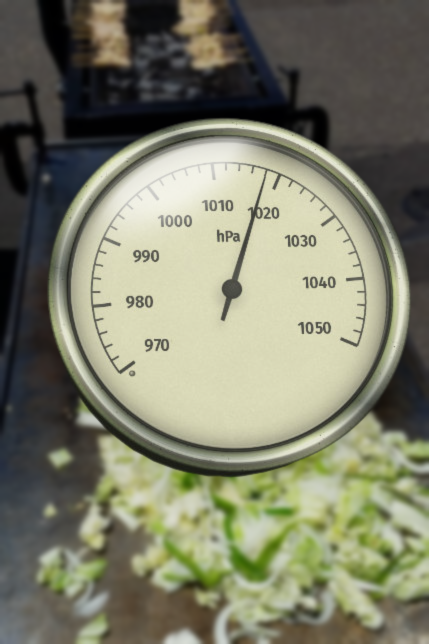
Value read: 1018 hPa
